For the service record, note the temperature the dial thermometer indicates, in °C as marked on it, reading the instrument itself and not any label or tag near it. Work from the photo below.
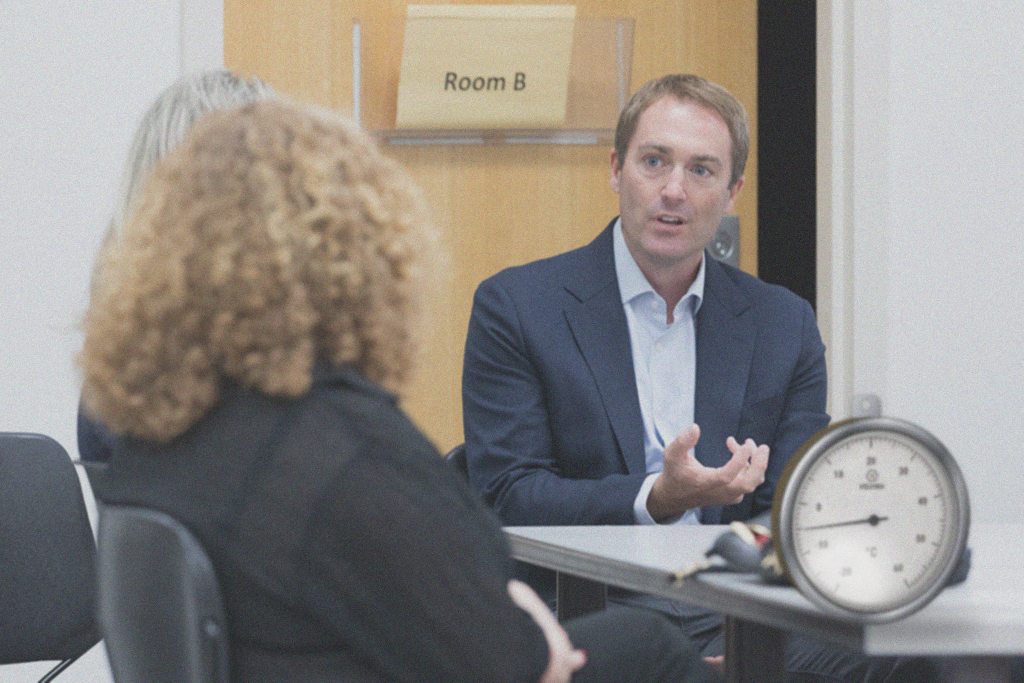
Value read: -5 °C
